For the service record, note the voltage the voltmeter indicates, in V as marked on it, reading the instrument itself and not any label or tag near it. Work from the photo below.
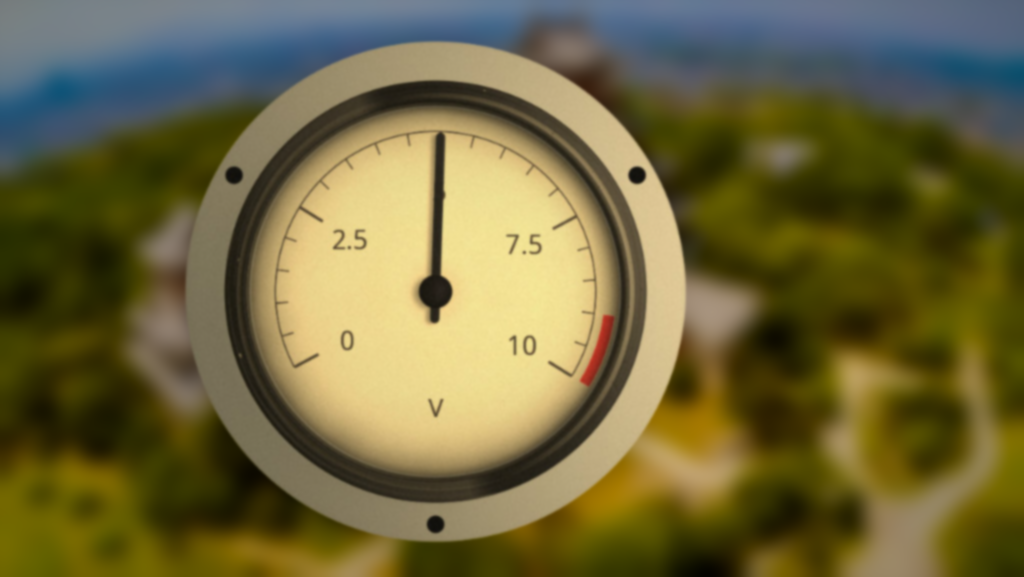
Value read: 5 V
